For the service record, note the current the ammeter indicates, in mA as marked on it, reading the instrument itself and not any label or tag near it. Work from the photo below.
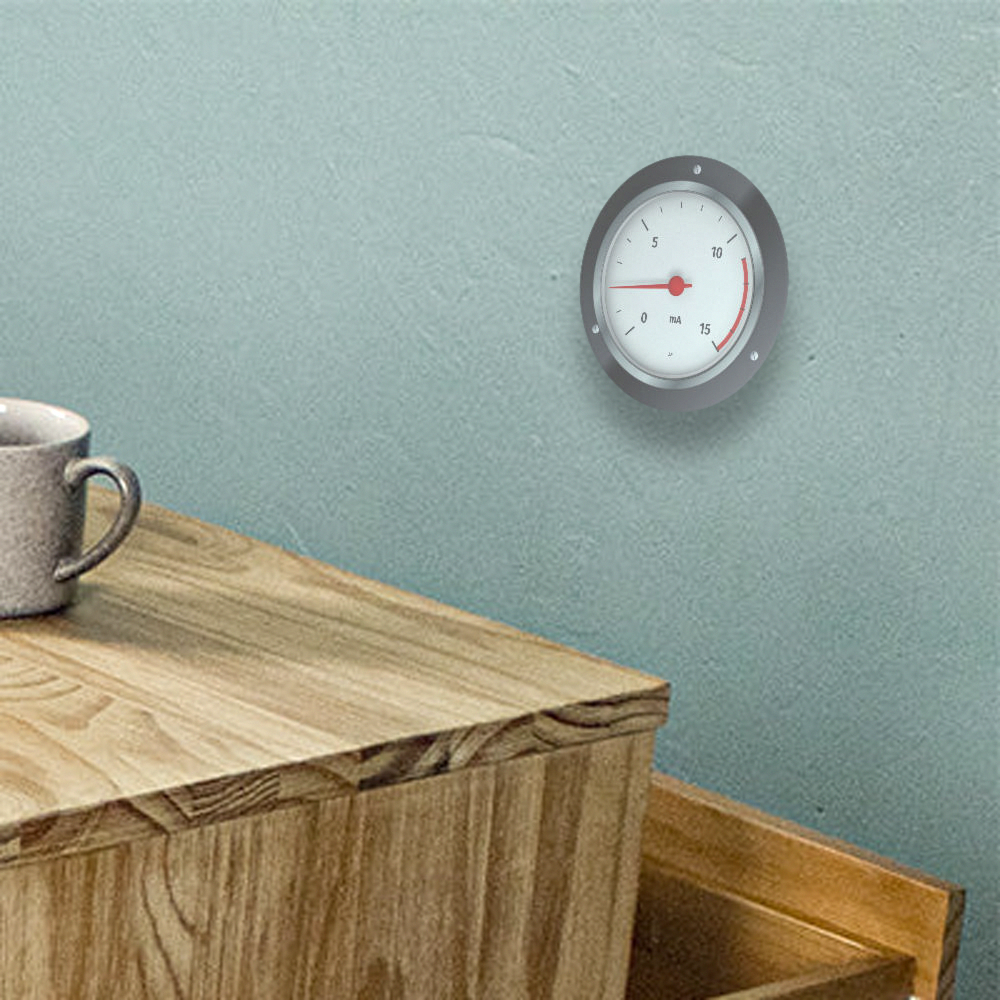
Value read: 2 mA
